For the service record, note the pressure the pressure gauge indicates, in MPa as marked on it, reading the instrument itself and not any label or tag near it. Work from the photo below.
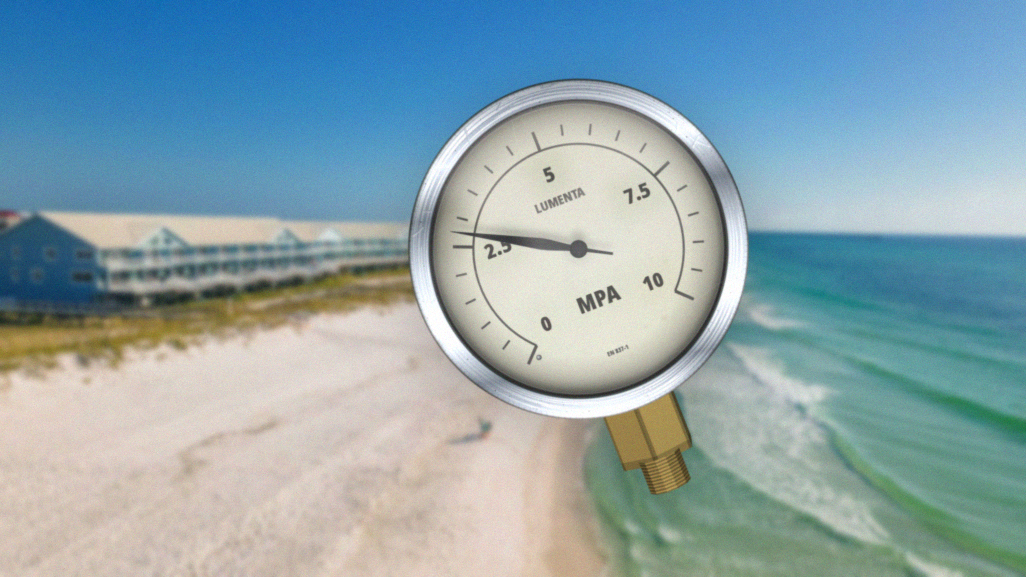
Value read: 2.75 MPa
